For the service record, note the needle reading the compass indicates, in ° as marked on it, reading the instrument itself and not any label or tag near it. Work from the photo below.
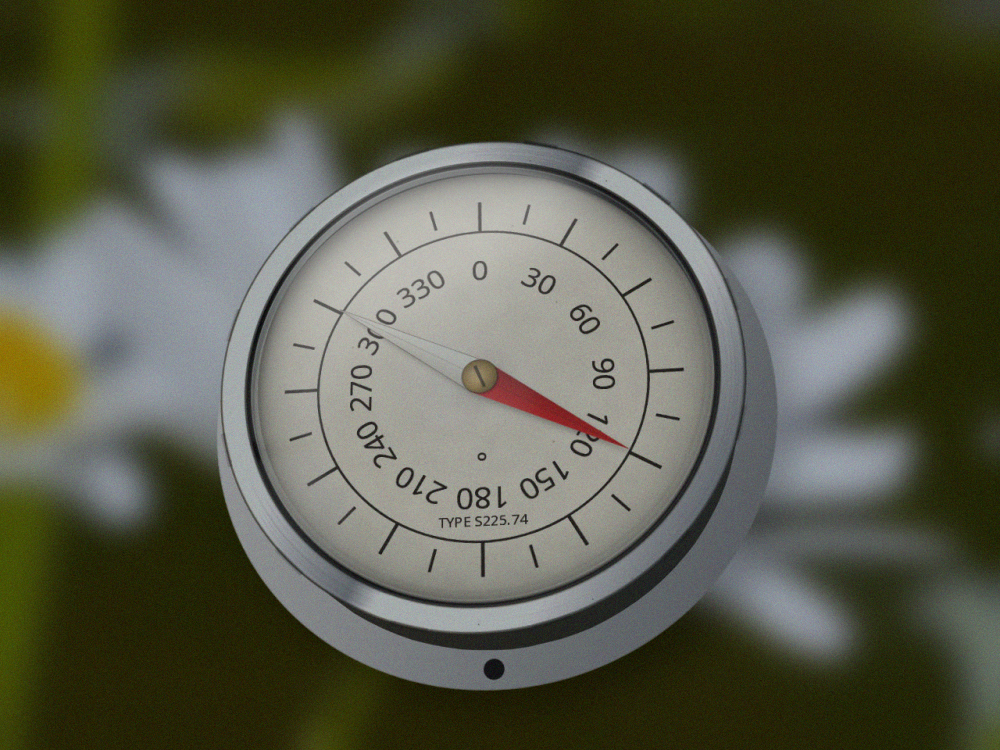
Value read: 120 °
